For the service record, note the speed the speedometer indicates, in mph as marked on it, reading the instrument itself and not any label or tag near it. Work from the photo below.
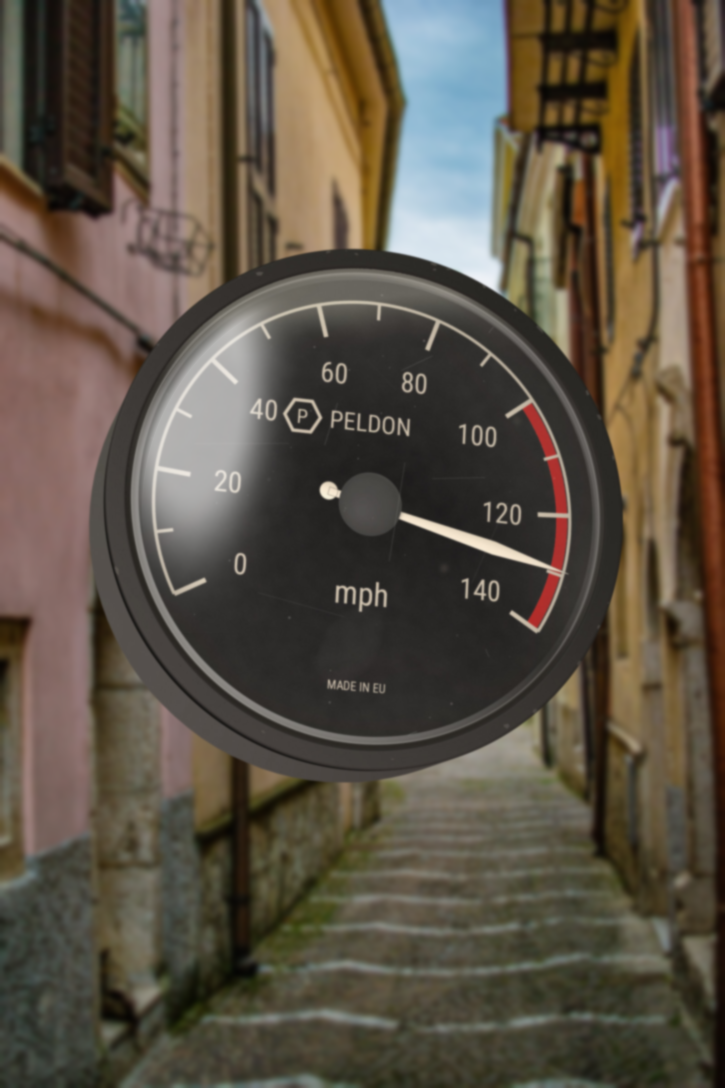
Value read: 130 mph
